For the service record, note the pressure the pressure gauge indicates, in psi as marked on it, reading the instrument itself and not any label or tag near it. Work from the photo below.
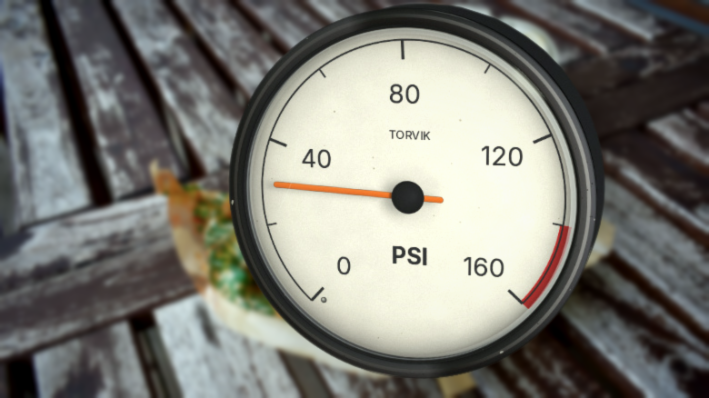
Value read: 30 psi
